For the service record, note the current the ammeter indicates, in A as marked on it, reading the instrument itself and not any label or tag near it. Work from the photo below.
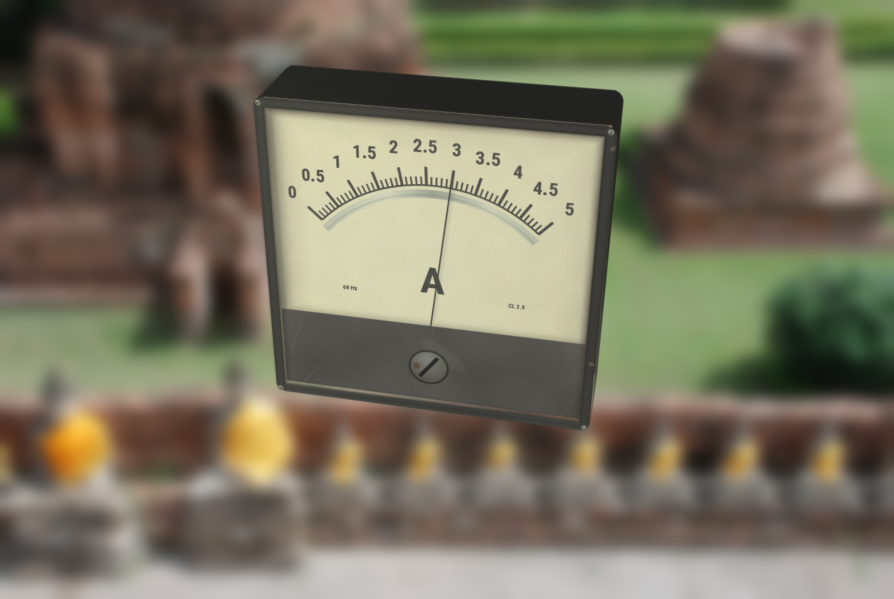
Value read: 3 A
